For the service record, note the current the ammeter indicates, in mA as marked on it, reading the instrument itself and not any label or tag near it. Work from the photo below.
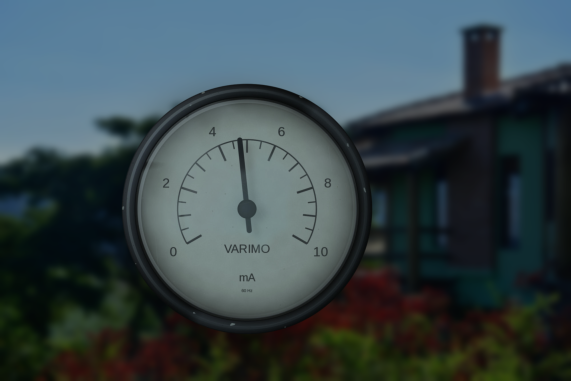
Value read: 4.75 mA
